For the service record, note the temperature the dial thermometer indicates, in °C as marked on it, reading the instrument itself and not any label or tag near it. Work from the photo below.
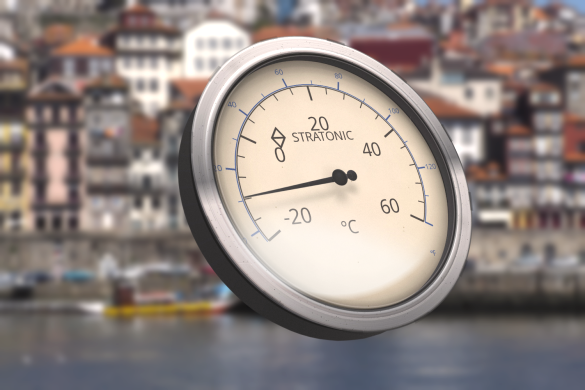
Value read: -12 °C
